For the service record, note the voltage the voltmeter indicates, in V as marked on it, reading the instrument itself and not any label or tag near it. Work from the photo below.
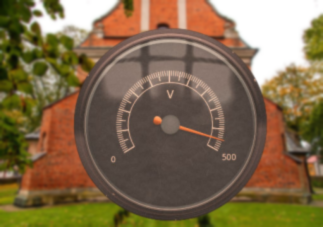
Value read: 475 V
